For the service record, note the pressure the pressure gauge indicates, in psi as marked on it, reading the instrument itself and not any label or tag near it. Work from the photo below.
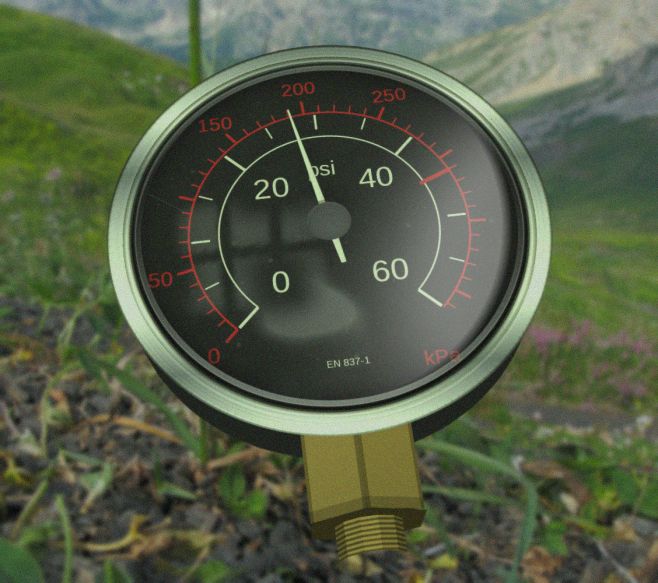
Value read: 27.5 psi
